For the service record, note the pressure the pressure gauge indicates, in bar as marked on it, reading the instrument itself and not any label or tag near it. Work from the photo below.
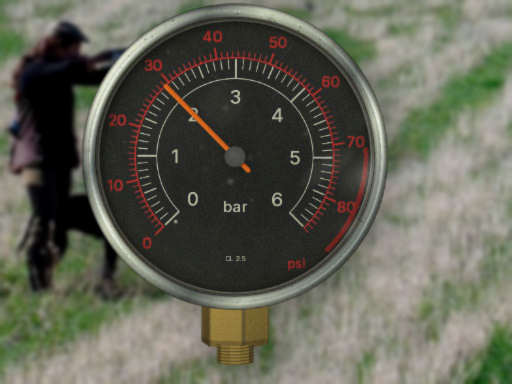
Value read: 2 bar
